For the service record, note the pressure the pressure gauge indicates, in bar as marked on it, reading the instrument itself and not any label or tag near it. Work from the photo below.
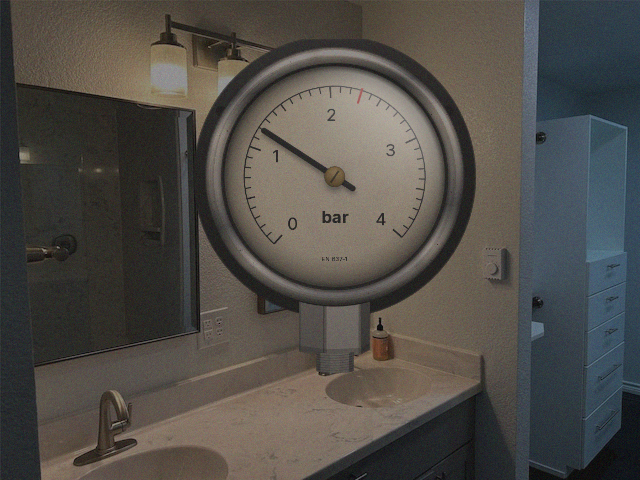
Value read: 1.2 bar
